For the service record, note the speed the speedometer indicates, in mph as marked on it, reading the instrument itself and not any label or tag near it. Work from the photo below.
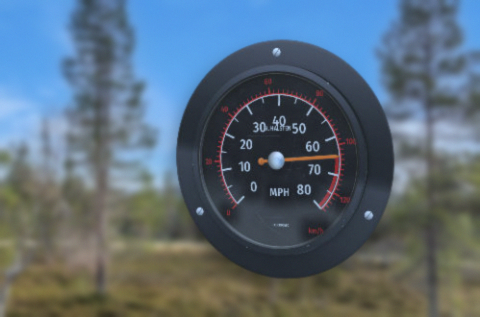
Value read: 65 mph
